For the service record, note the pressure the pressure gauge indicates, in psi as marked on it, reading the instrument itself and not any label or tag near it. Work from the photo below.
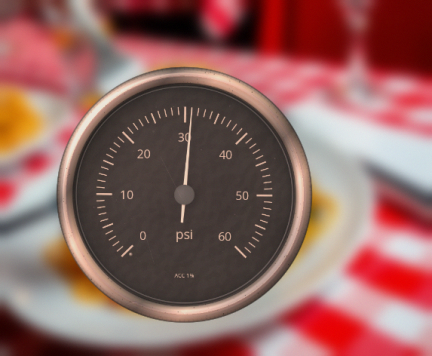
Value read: 31 psi
